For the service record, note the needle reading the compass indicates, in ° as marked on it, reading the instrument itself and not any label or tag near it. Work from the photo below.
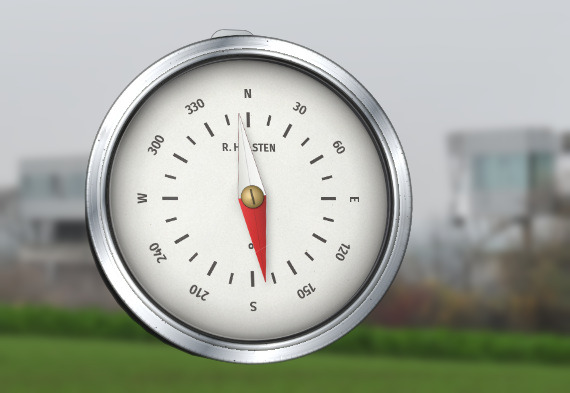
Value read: 172.5 °
